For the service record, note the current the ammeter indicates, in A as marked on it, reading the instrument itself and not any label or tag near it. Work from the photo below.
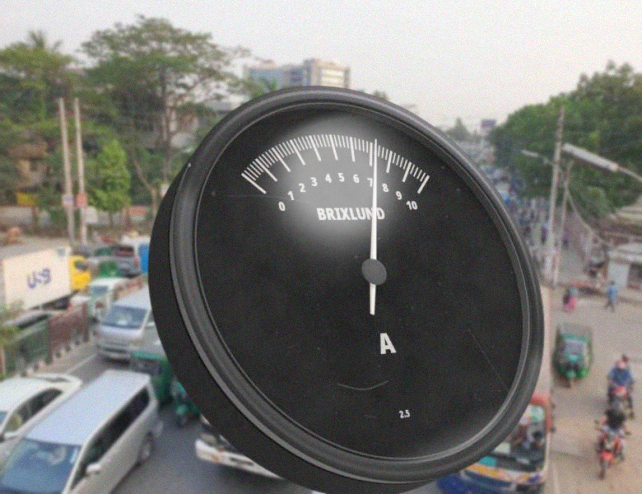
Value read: 7 A
